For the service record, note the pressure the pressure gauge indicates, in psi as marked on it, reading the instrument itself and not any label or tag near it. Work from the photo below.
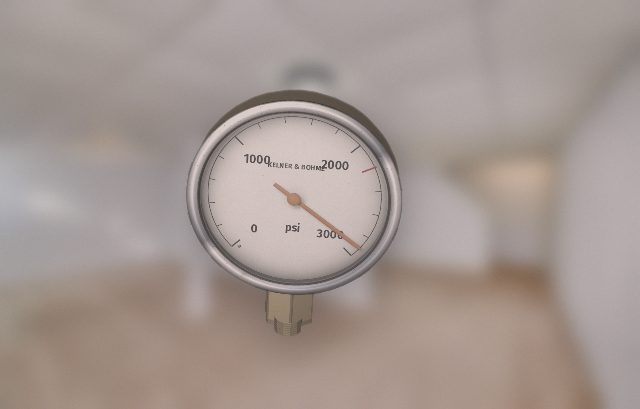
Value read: 2900 psi
